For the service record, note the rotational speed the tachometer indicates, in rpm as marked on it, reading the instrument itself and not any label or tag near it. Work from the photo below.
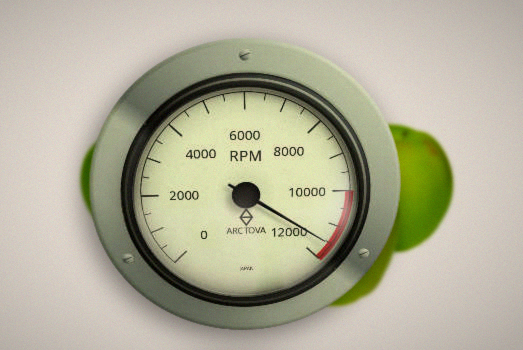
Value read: 11500 rpm
